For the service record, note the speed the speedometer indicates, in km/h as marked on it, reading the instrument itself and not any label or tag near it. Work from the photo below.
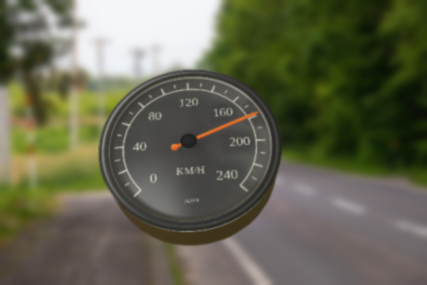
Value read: 180 km/h
